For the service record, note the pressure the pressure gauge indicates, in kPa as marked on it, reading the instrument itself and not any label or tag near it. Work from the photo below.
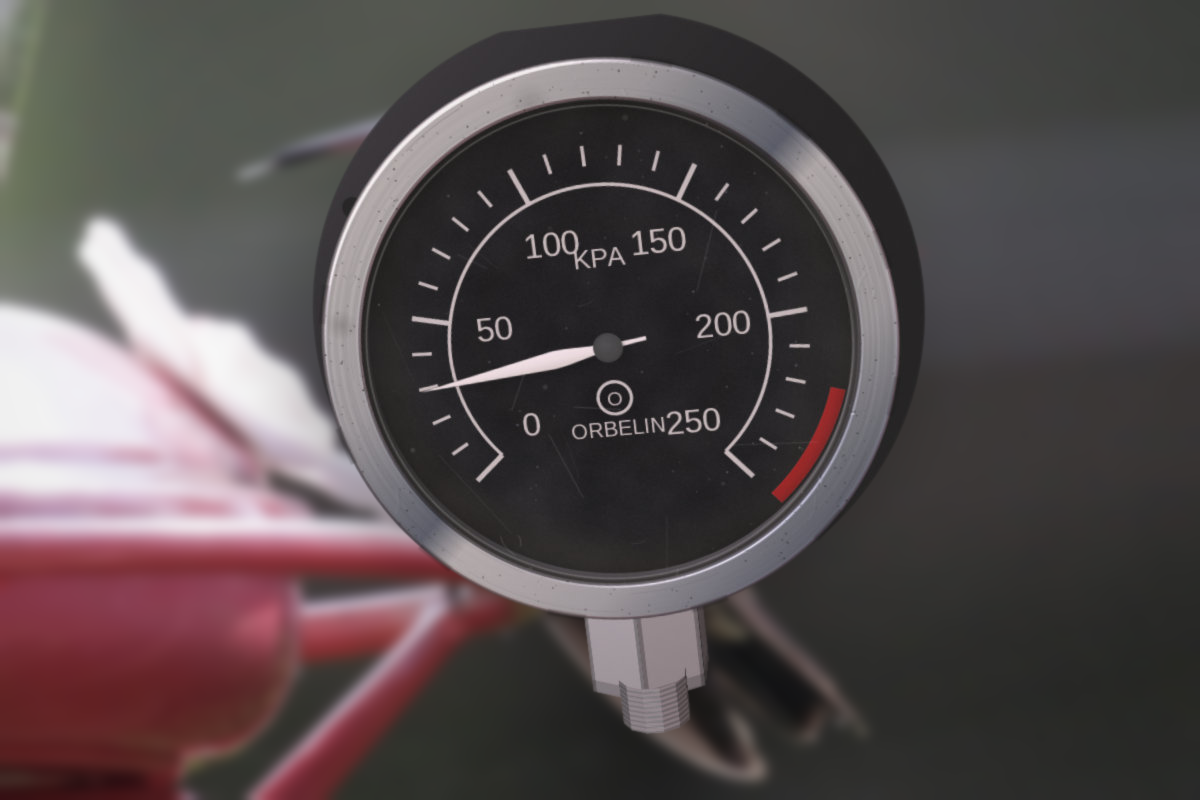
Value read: 30 kPa
